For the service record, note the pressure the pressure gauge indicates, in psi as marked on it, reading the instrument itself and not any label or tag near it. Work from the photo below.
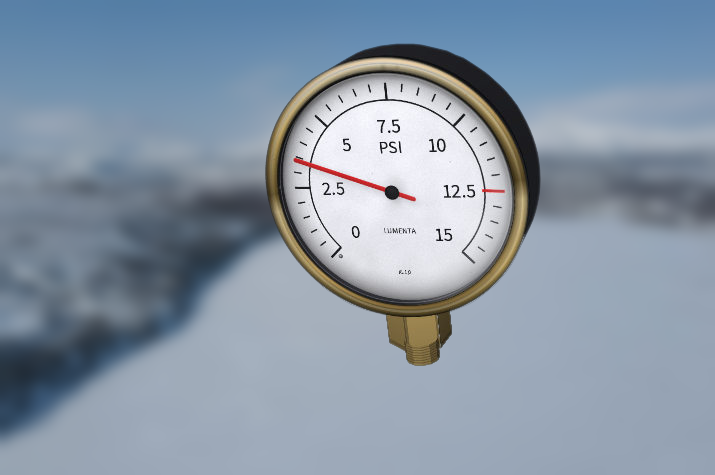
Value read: 3.5 psi
